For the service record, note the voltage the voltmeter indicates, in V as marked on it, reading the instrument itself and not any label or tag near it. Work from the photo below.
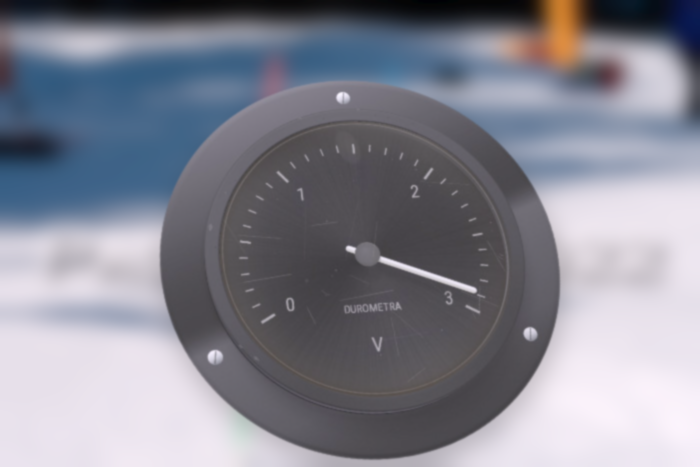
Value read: 2.9 V
